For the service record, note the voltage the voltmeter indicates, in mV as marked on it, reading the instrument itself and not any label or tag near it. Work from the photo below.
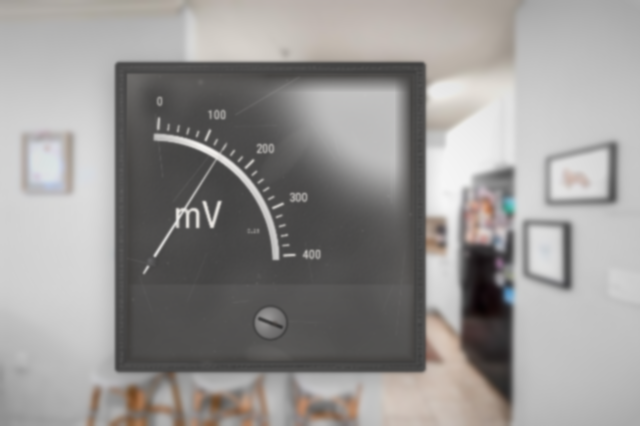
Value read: 140 mV
